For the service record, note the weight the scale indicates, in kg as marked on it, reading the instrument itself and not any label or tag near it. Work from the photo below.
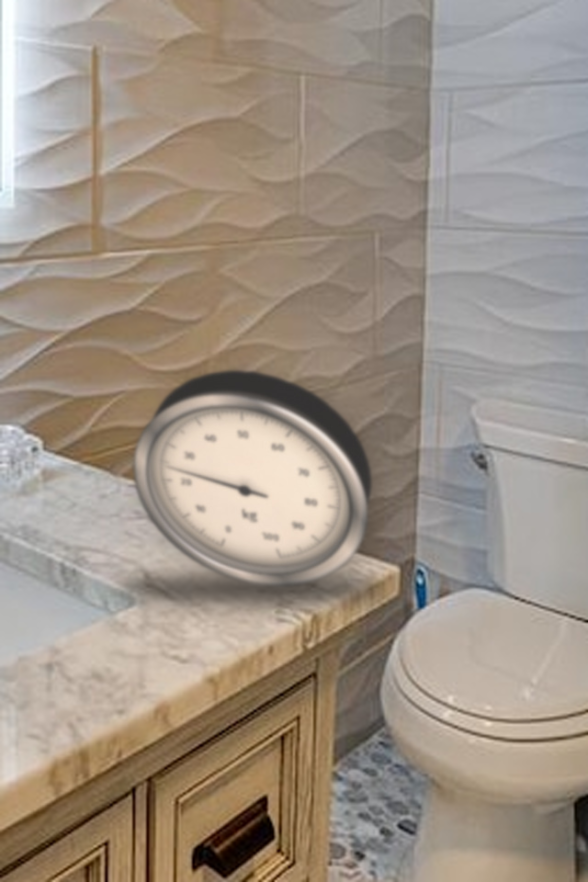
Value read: 25 kg
